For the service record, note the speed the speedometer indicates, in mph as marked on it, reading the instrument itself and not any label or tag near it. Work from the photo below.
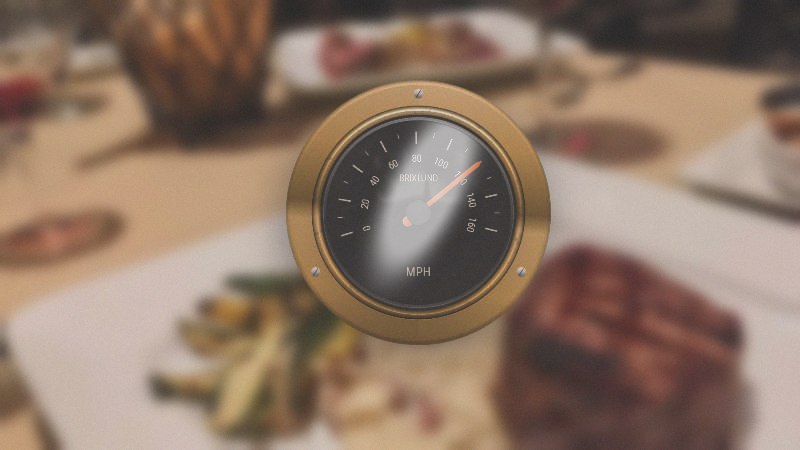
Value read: 120 mph
